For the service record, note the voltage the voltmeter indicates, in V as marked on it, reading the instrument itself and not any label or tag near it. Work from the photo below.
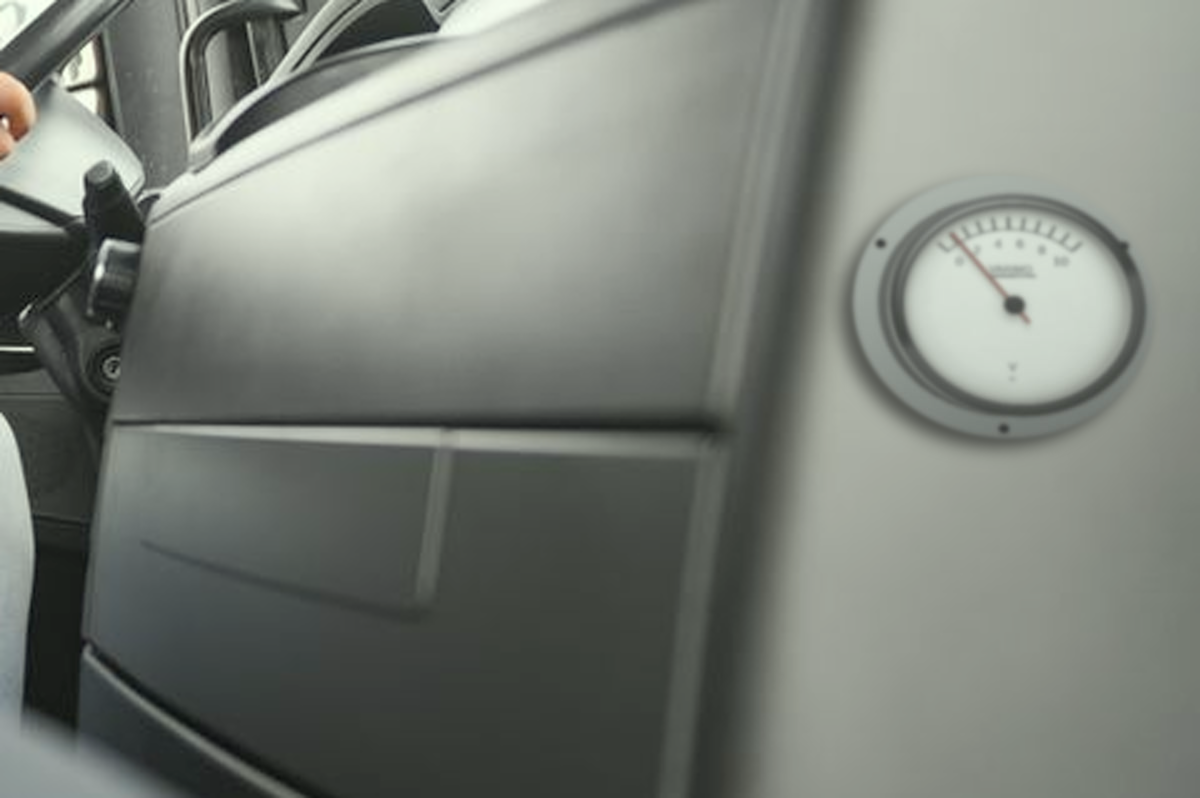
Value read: 1 V
